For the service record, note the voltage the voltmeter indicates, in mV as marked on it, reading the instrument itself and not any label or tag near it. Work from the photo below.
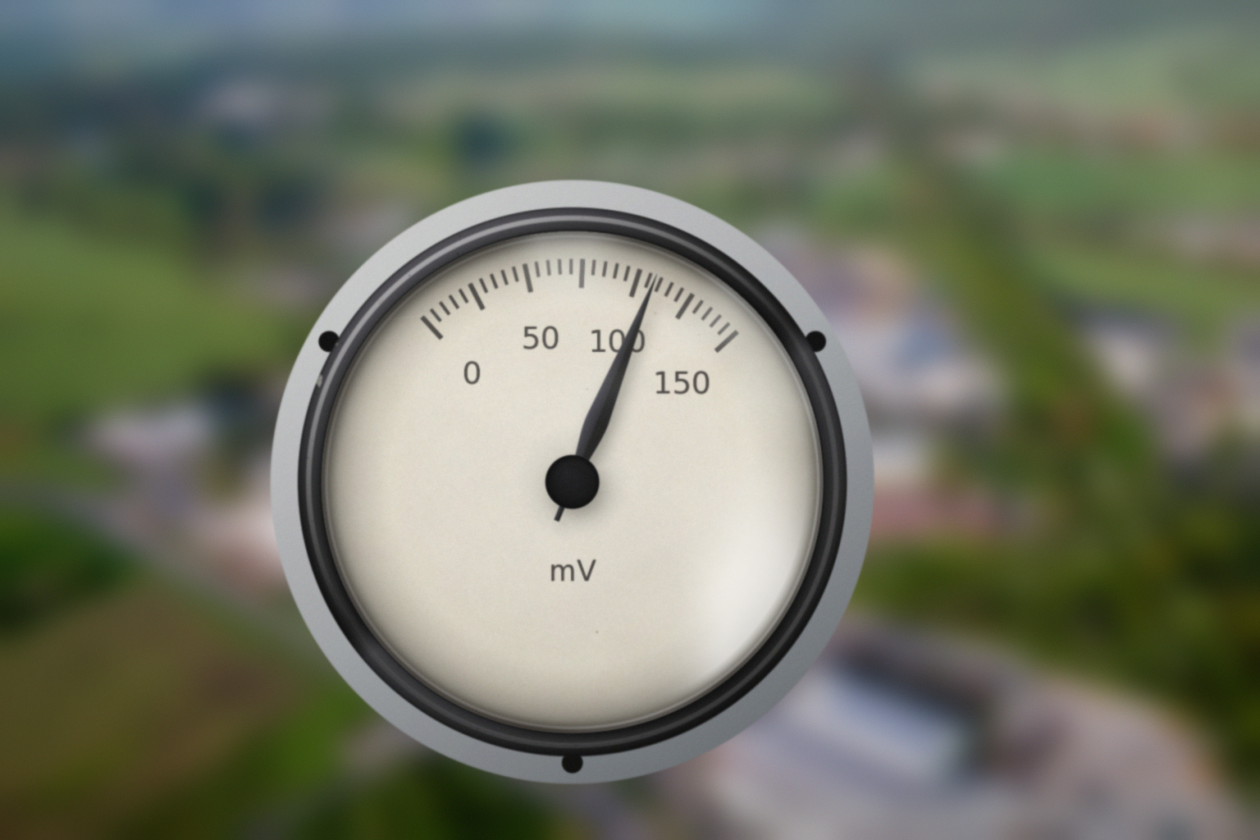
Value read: 107.5 mV
